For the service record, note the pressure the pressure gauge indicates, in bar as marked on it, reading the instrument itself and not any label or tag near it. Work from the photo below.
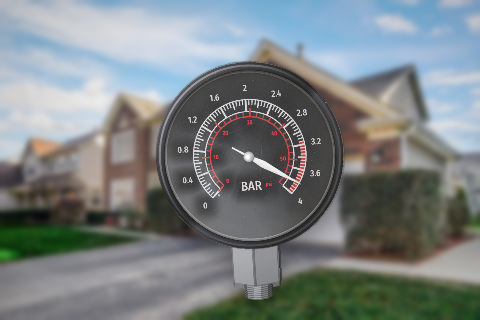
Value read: 3.8 bar
